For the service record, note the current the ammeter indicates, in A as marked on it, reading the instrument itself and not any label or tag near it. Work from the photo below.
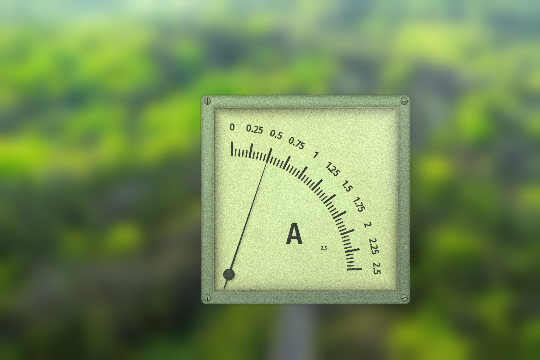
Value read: 0.5 A
